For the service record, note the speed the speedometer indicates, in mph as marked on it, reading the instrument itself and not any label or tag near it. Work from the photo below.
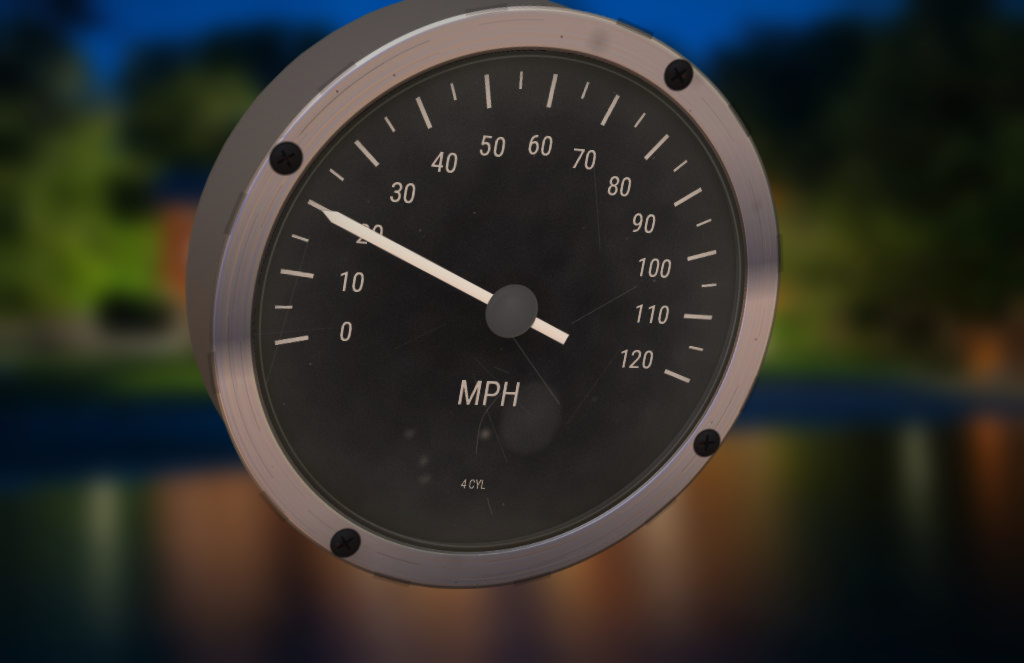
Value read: 20 mph
